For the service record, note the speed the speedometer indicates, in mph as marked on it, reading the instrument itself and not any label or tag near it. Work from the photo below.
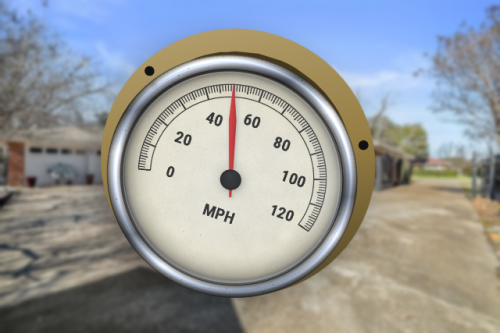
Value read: 50 mph
